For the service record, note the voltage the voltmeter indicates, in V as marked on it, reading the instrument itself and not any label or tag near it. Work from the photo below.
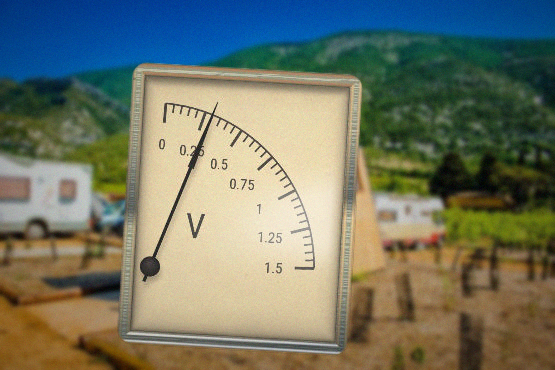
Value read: 0.3 V
